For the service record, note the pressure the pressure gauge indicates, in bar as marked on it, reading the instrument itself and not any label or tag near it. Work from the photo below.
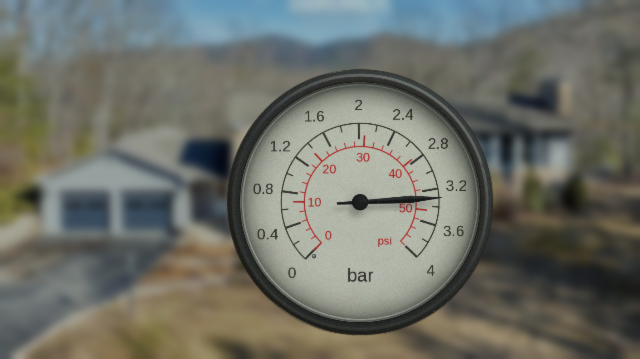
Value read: 3.3 bar
